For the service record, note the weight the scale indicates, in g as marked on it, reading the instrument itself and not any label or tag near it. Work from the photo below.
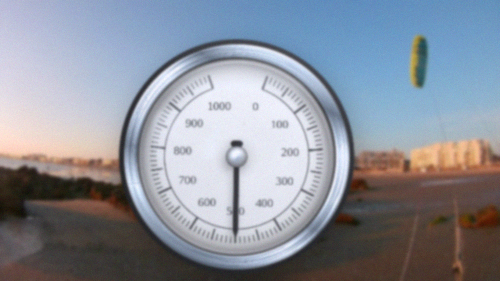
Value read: 500 g
